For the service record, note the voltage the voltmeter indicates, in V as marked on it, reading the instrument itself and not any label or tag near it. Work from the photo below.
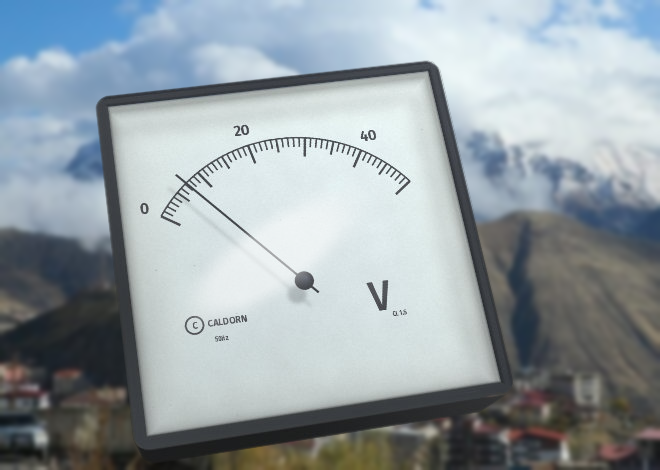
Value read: 7 V
